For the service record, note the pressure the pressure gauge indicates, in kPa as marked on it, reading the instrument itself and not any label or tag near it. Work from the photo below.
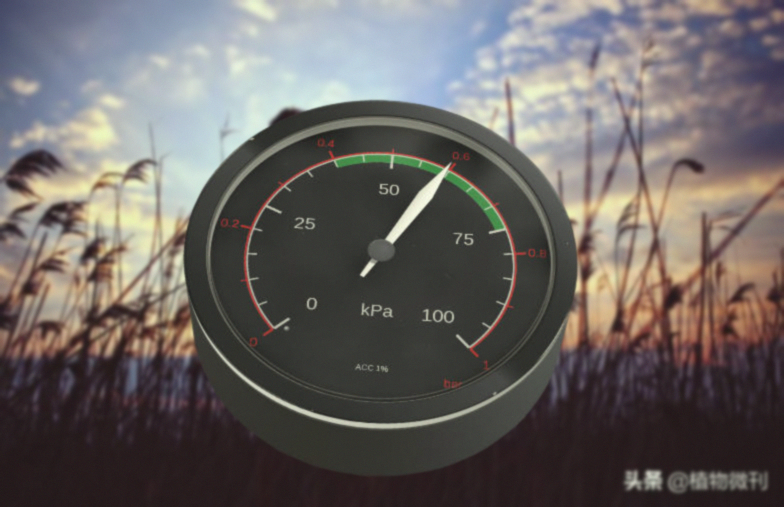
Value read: 60 kPa
